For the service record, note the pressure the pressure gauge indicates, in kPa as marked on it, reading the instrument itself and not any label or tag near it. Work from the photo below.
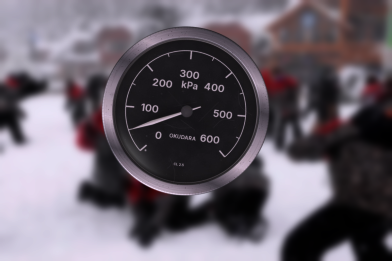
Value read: 50 kPa
